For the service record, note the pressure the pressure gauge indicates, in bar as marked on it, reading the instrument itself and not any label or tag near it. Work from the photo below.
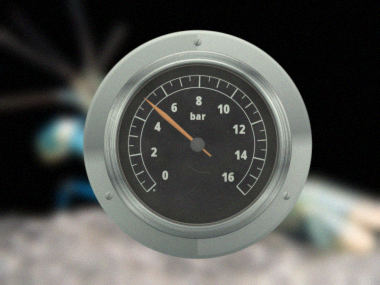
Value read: 5 bar
